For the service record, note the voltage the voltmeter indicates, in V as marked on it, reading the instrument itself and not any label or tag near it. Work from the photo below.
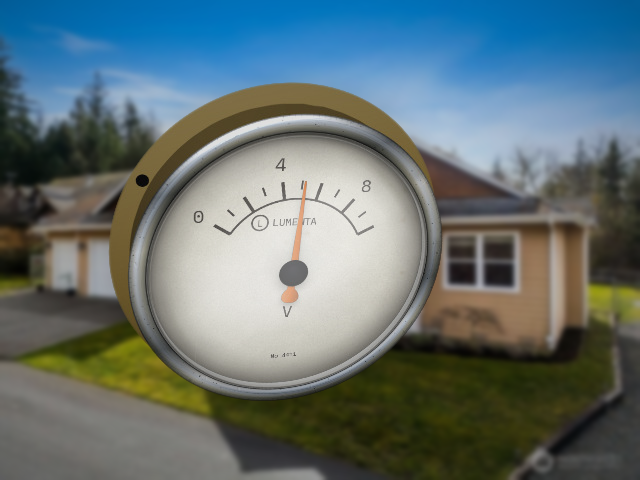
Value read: 5 V
